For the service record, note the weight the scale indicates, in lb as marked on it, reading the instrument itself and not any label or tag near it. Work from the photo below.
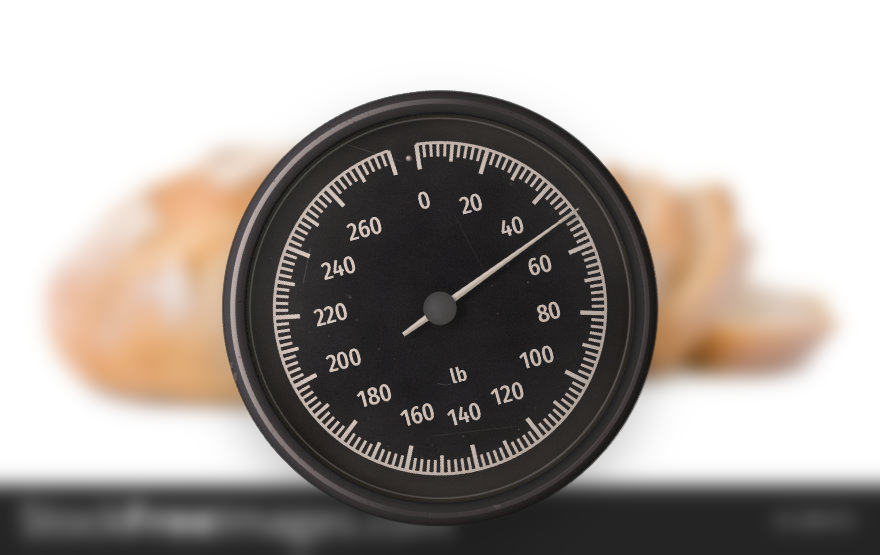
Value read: 50 lb
